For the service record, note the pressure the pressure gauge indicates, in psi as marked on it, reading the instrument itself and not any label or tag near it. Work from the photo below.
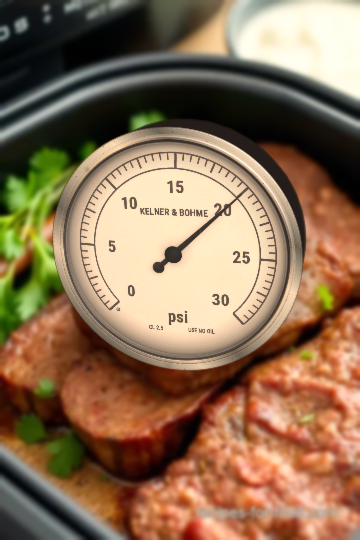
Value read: 20 psi
